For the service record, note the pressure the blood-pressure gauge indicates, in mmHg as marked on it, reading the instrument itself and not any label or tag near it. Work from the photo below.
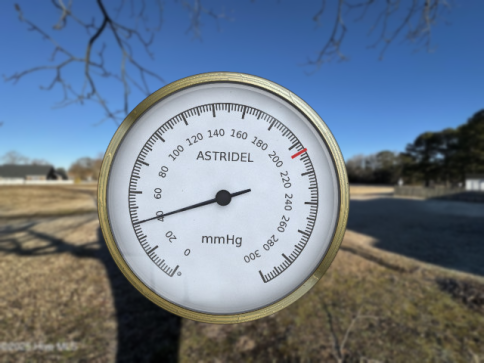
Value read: 40 mmHg
